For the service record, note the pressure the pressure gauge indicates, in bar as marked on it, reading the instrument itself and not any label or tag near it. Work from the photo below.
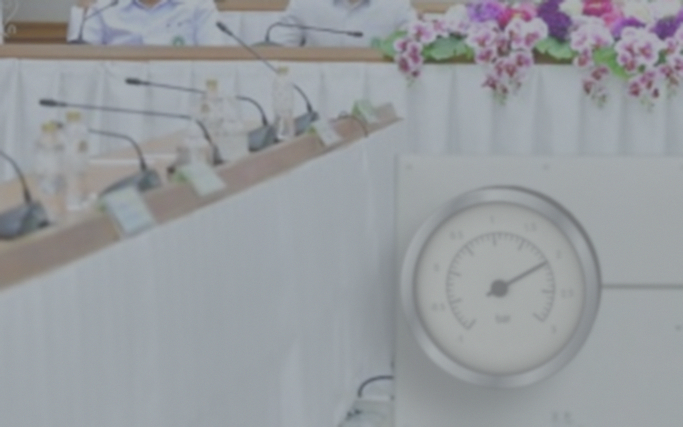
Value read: 2 bar
